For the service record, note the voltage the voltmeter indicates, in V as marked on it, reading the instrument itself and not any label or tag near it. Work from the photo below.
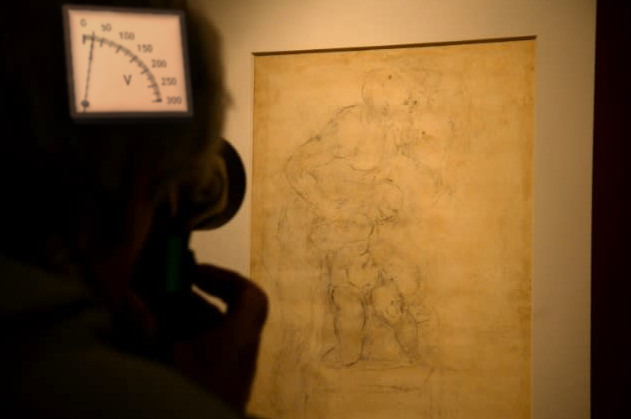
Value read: 25 V
